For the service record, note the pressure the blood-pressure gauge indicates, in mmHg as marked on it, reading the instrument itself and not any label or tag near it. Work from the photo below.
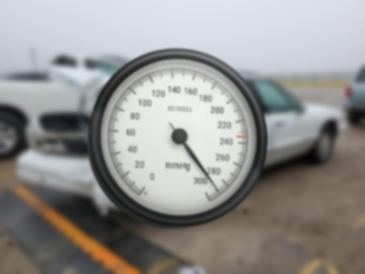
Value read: 290 mmHg
